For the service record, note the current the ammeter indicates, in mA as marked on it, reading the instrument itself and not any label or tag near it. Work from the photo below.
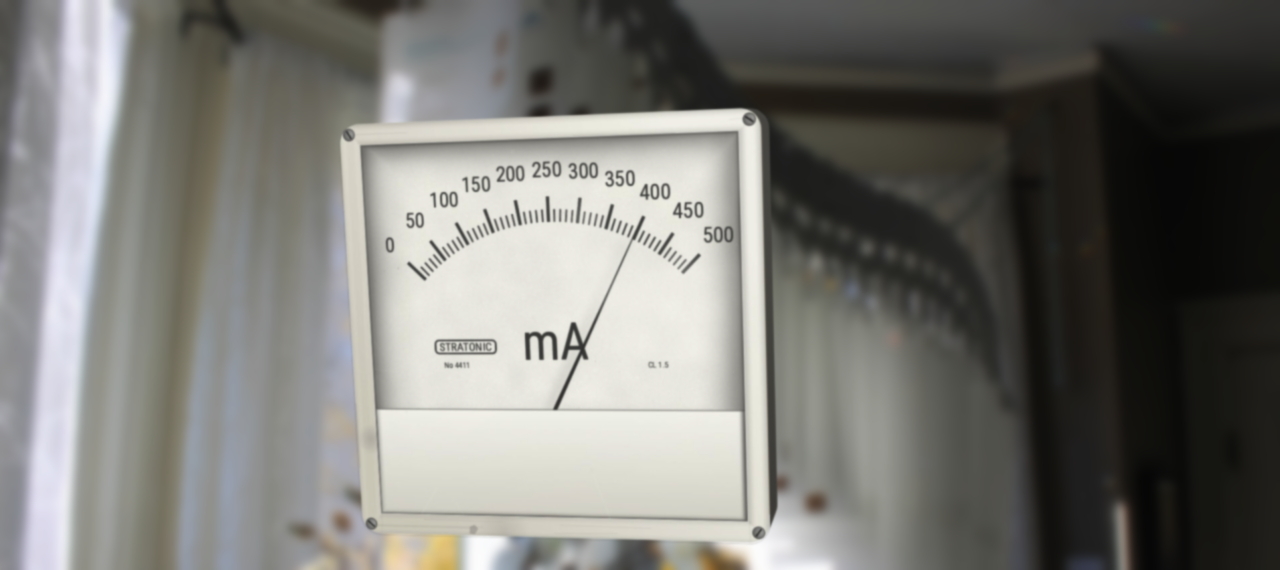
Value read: 400 mA
